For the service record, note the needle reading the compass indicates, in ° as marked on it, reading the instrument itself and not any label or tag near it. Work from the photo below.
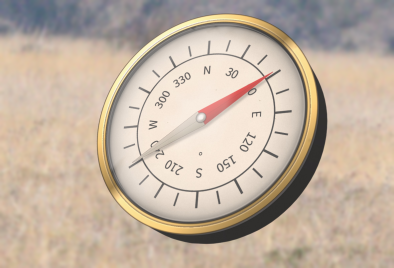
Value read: 60 °
